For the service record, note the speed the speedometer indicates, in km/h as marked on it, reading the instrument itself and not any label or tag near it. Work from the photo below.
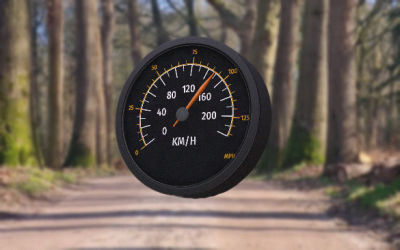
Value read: 150 km/h
